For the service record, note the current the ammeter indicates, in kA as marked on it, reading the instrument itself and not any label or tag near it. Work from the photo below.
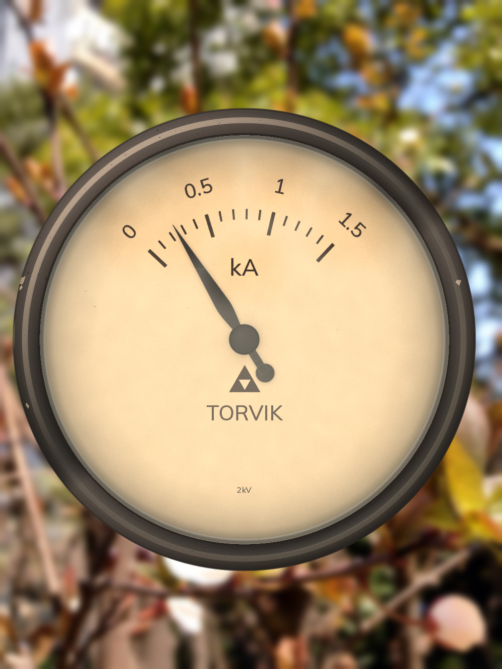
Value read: 0.25 kA
